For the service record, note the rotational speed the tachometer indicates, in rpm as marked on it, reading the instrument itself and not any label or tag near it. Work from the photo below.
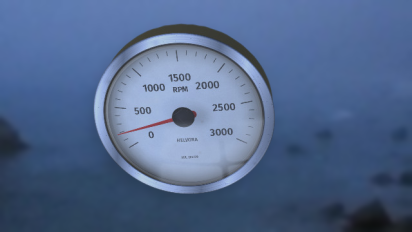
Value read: 200 rpm
